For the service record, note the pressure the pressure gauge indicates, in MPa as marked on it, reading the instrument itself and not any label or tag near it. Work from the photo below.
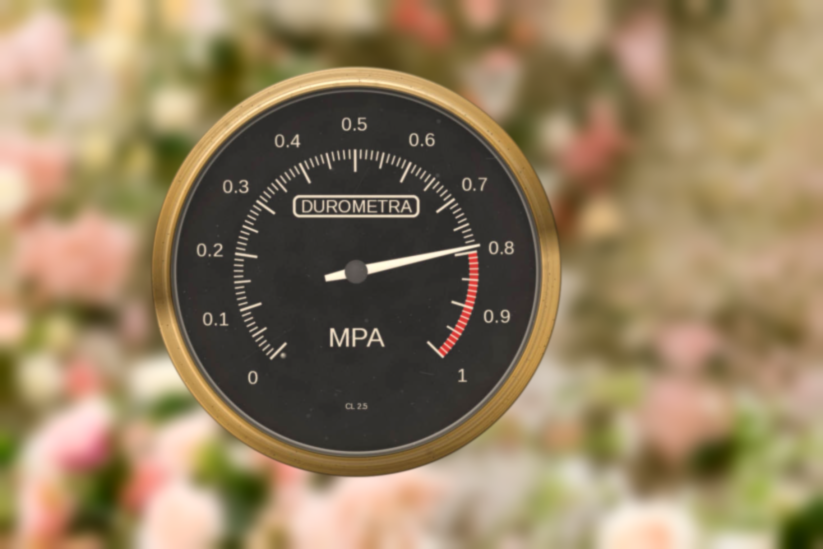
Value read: 0.79 MPa
